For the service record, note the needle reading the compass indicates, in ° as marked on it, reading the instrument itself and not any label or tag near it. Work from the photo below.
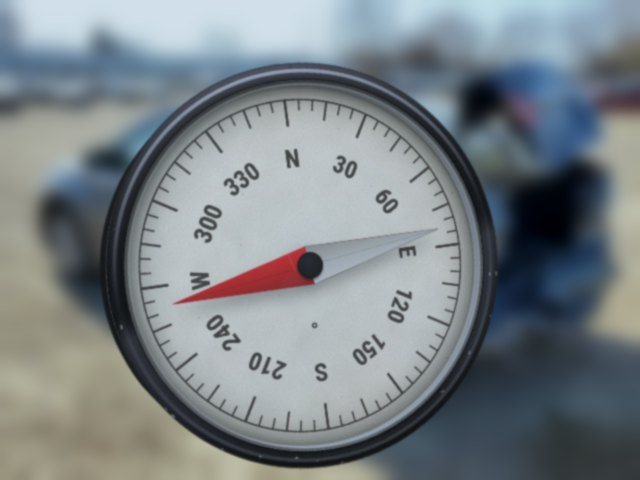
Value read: 262.5 °
